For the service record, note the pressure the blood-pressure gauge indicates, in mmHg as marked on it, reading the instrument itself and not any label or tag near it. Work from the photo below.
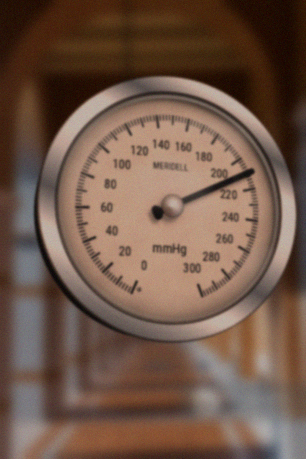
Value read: 210 mmHg
